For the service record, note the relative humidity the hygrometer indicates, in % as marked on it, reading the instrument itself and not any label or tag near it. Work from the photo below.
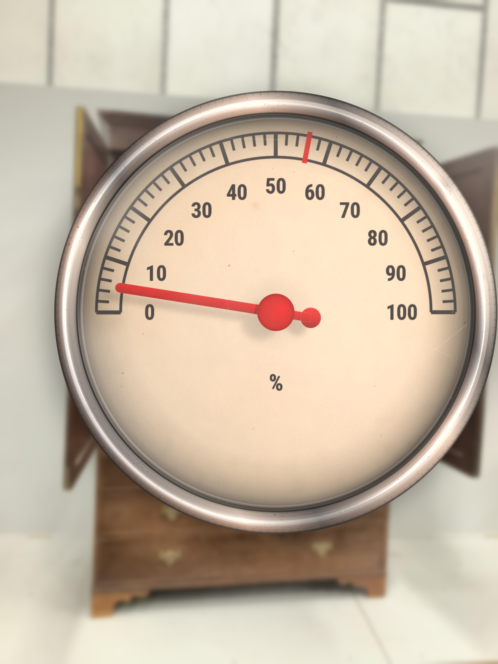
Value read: 5 %
